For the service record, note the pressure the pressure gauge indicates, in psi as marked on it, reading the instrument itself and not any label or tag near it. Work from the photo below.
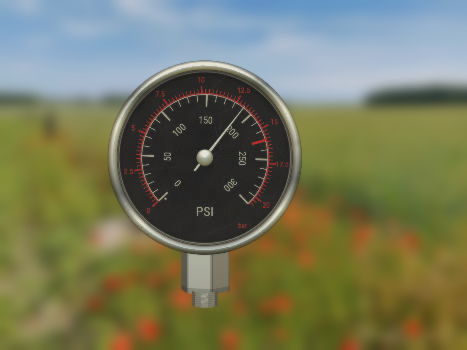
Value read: 190 psi
